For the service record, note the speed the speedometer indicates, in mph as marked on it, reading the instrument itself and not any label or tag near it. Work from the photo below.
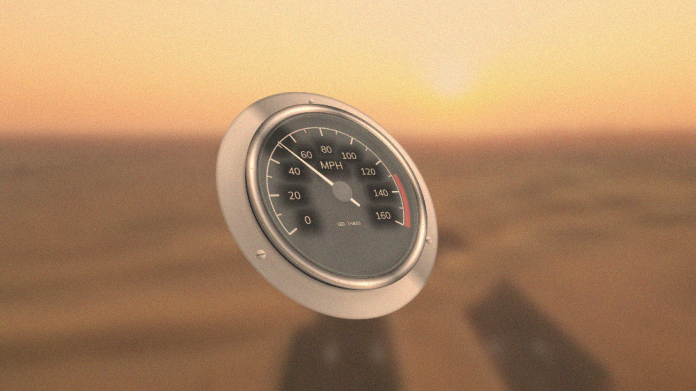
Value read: 50 mph
